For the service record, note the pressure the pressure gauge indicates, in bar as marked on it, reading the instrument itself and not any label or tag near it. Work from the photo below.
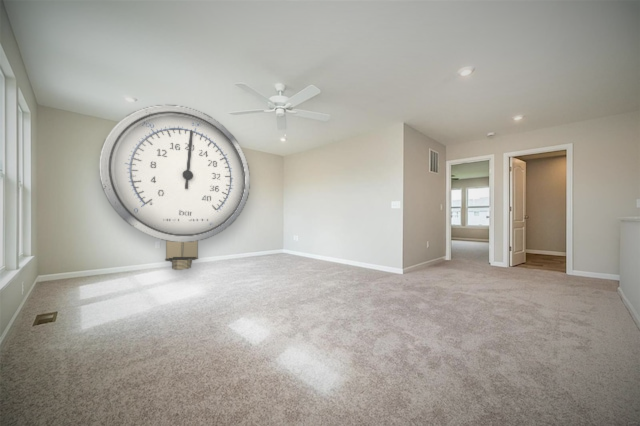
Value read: 20 bar
